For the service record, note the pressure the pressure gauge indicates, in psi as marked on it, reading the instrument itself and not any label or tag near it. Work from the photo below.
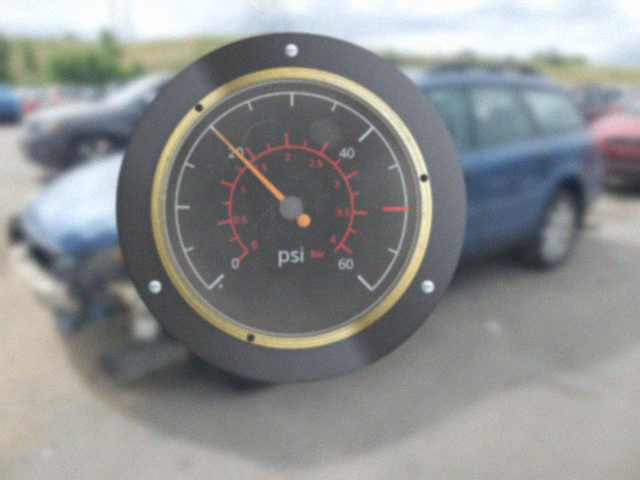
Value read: 20 psi
